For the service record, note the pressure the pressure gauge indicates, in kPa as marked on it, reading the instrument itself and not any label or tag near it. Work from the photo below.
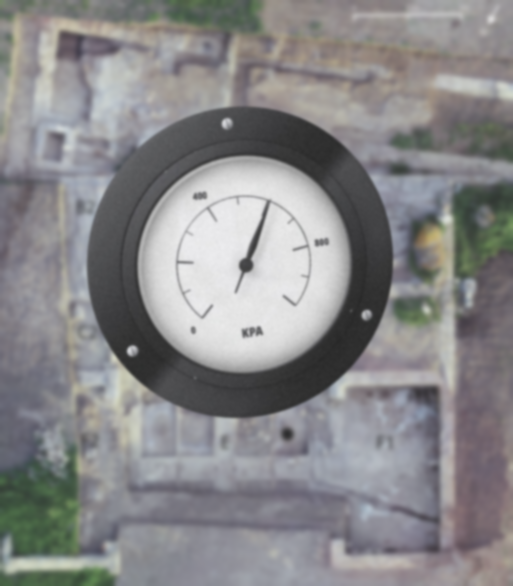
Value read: 600 kPa
